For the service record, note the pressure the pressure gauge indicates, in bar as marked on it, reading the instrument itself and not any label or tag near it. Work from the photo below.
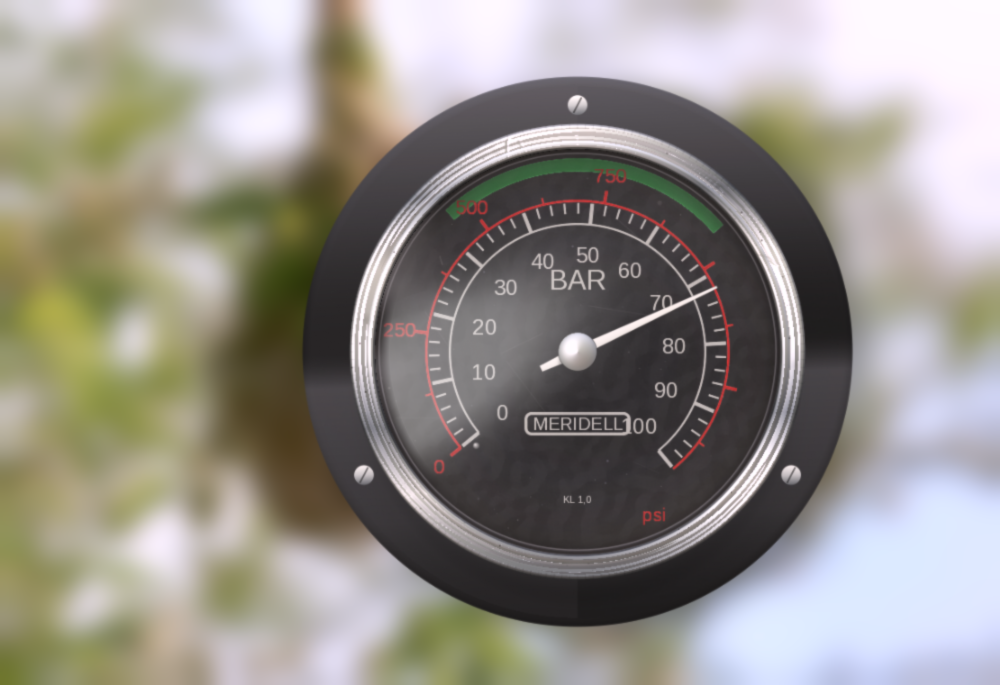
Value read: 72 bar
